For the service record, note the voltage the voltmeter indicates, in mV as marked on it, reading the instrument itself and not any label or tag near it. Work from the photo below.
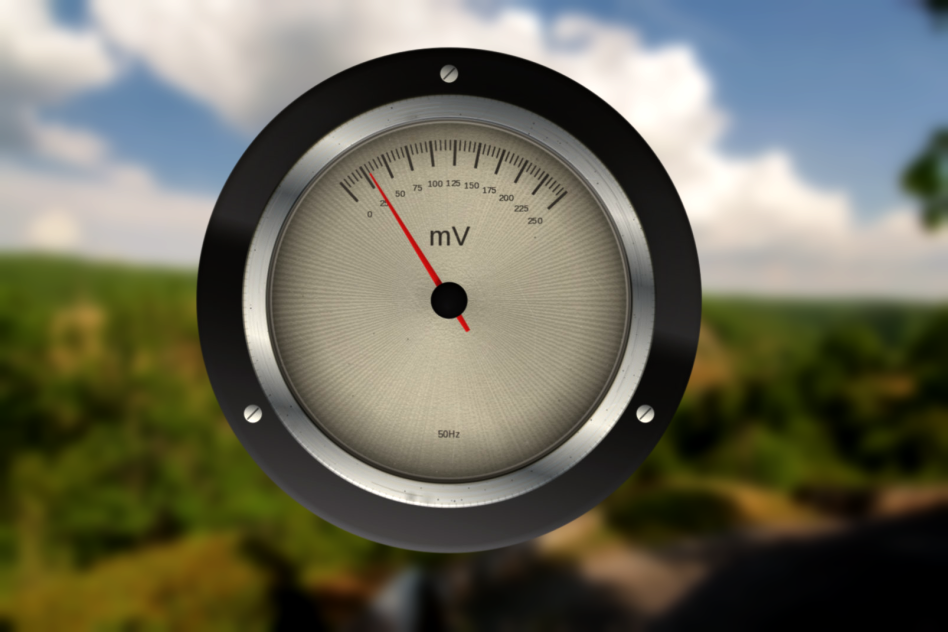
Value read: 30 mV
